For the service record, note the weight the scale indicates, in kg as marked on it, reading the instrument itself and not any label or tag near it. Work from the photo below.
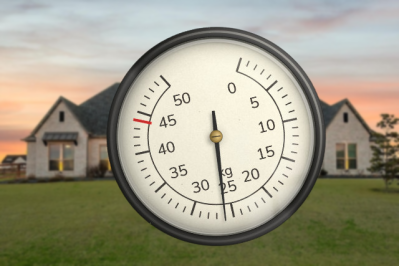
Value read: 26 kg
